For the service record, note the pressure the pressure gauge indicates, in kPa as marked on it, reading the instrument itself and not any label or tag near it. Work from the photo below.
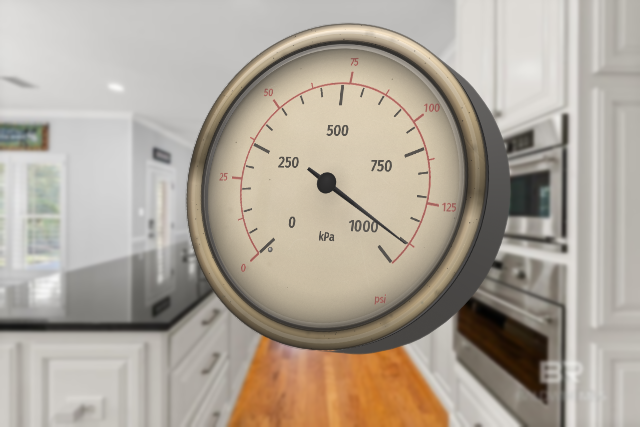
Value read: 950 kPa
